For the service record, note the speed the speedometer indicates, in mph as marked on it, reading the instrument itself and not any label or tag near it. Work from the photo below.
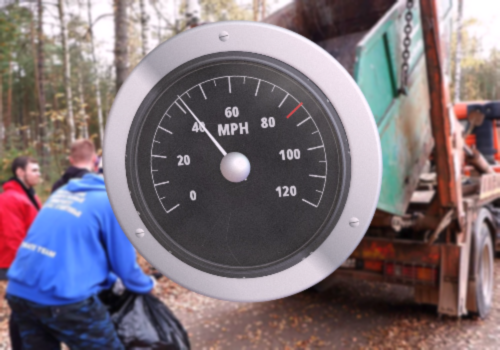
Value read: 42.5 mph
